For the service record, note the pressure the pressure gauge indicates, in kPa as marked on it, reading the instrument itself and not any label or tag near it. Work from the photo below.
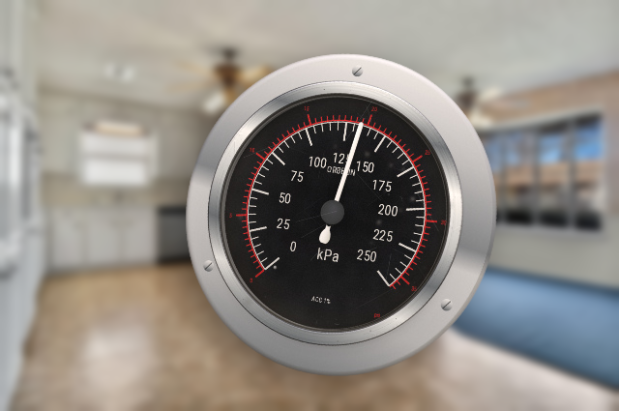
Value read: 135 kPa
